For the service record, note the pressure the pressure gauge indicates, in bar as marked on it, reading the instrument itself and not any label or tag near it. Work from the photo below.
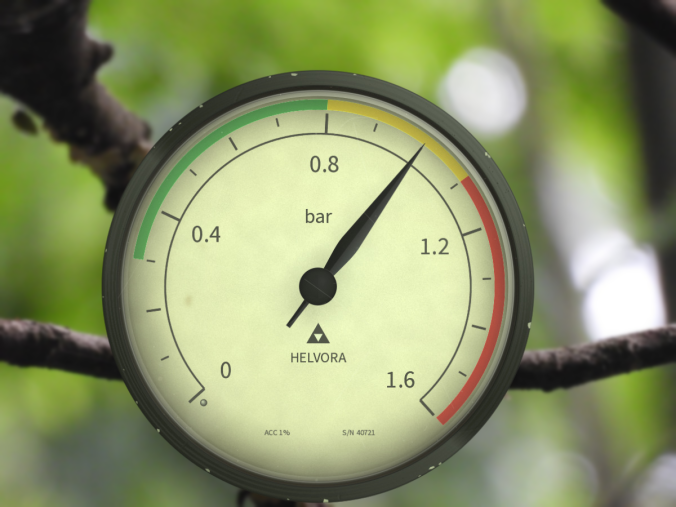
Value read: 1 bar
